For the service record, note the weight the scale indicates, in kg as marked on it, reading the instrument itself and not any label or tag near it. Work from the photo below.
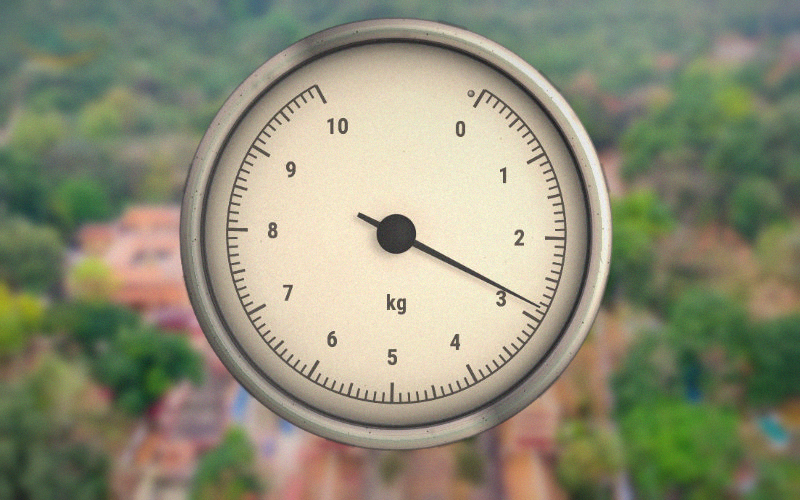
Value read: 2.85 kg
